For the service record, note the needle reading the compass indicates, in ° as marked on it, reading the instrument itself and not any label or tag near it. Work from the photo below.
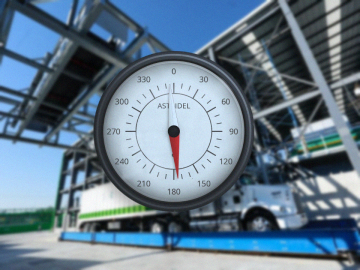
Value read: 175 °
